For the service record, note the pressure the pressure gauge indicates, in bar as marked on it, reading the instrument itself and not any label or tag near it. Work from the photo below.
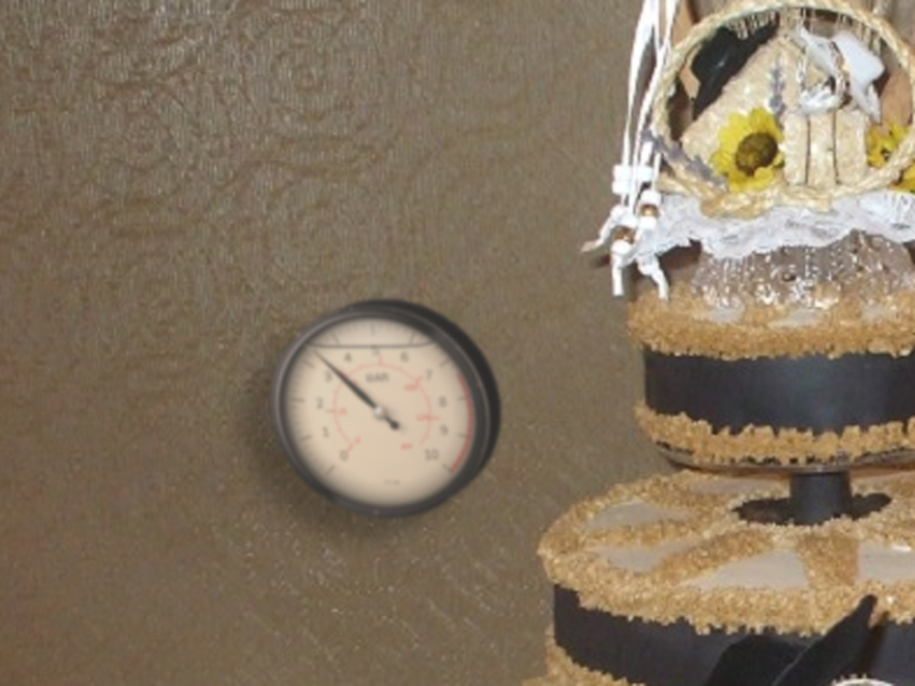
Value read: 3.4 bar
